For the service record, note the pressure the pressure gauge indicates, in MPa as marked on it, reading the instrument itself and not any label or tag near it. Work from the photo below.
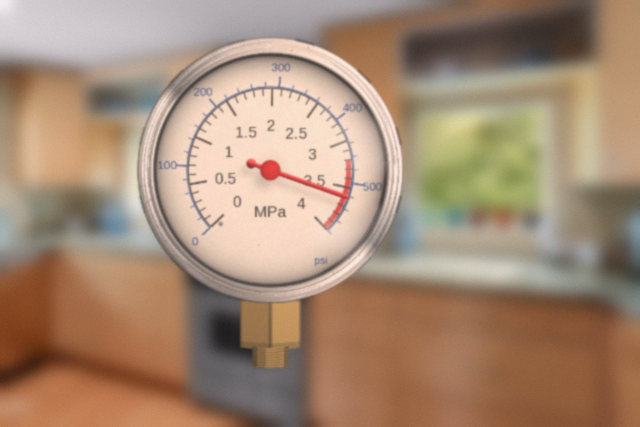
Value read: 3.6 MPa
